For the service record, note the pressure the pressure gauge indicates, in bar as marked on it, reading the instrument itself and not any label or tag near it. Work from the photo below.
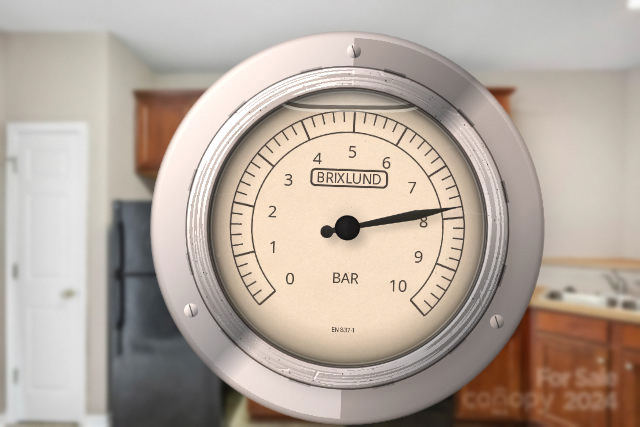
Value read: 7.8 bar
